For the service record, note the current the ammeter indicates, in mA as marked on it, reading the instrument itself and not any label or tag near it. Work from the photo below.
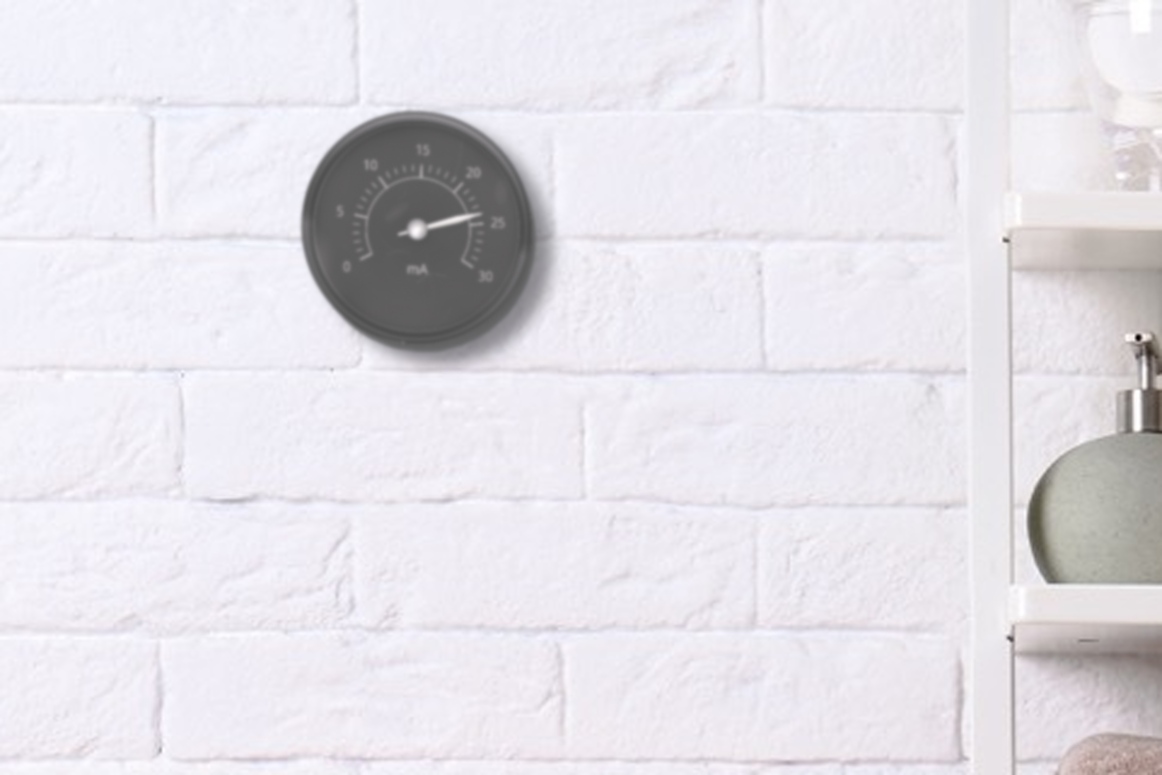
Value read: 24 mA
